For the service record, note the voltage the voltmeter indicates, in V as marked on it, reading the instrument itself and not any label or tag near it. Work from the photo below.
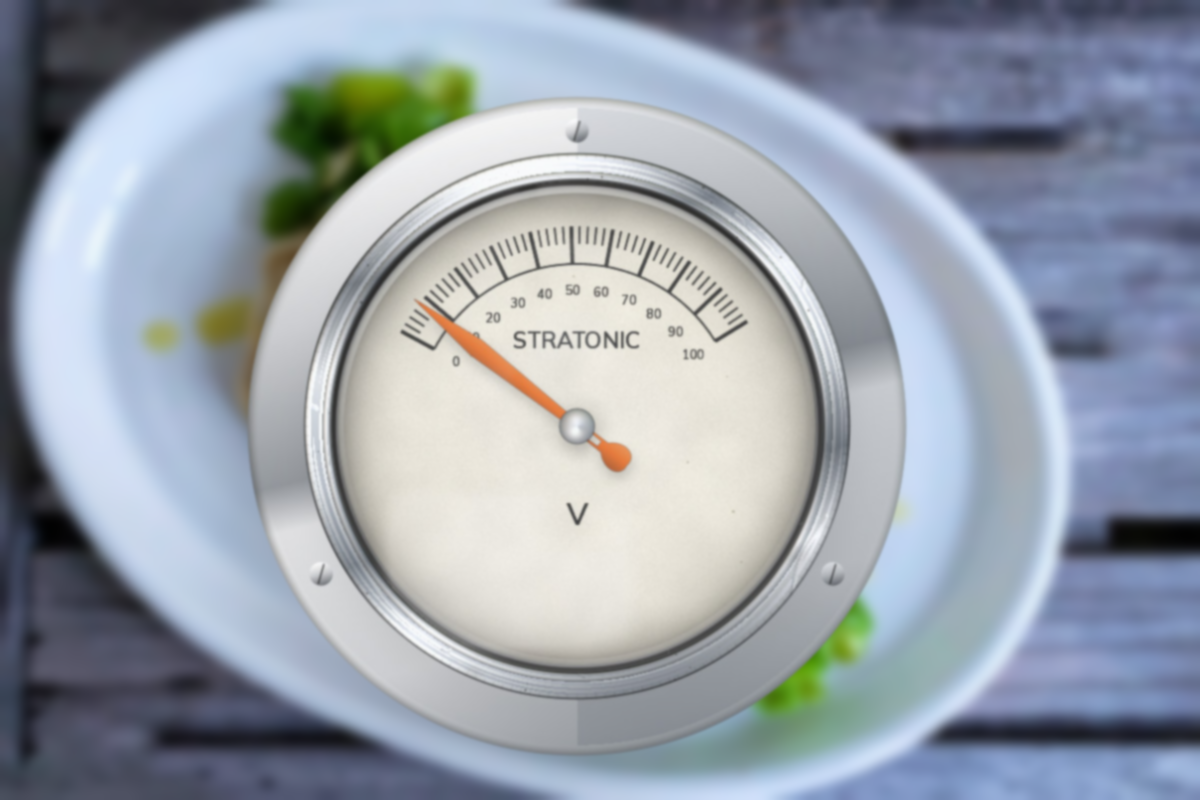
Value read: 8 V
